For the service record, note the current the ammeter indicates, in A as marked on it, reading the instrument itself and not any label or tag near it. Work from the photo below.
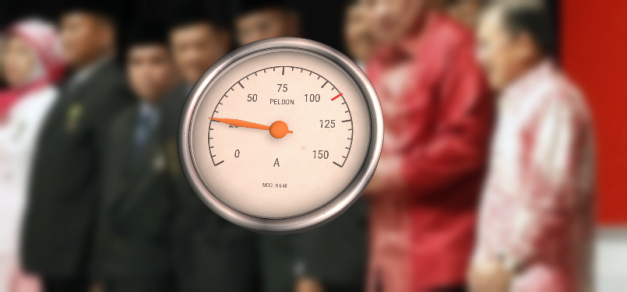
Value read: 25 A
